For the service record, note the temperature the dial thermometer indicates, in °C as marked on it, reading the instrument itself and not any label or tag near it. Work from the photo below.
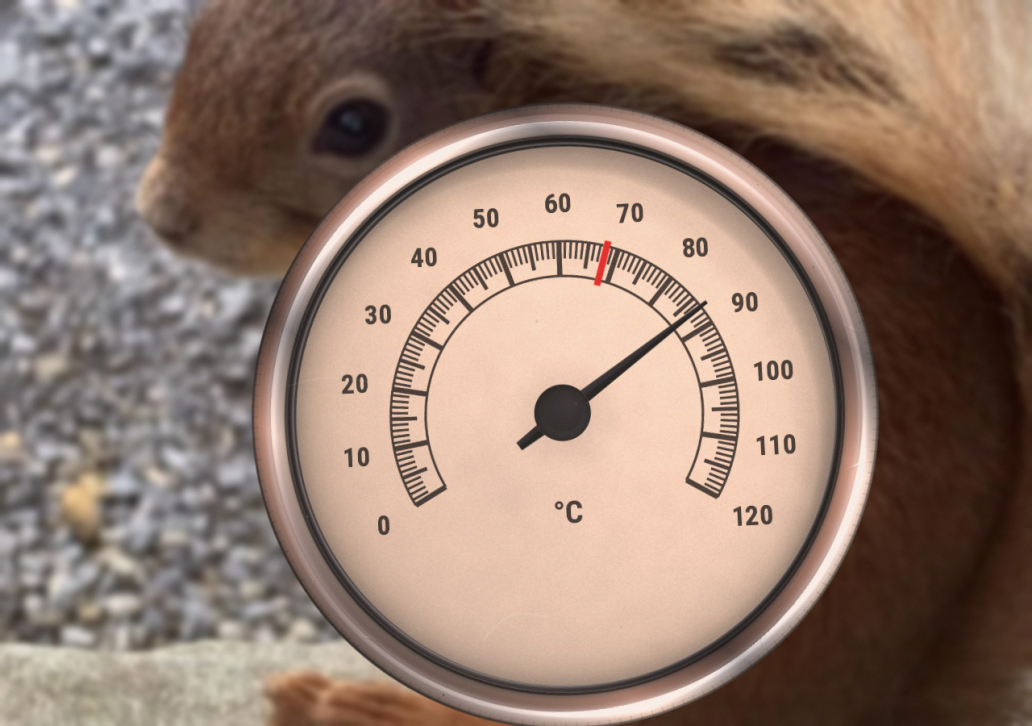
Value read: 87 °C
